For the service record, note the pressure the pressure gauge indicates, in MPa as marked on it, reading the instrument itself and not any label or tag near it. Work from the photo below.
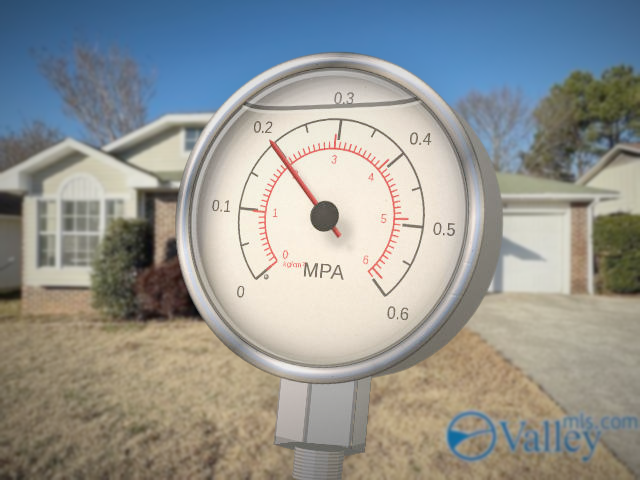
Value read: 0.2 MPa
